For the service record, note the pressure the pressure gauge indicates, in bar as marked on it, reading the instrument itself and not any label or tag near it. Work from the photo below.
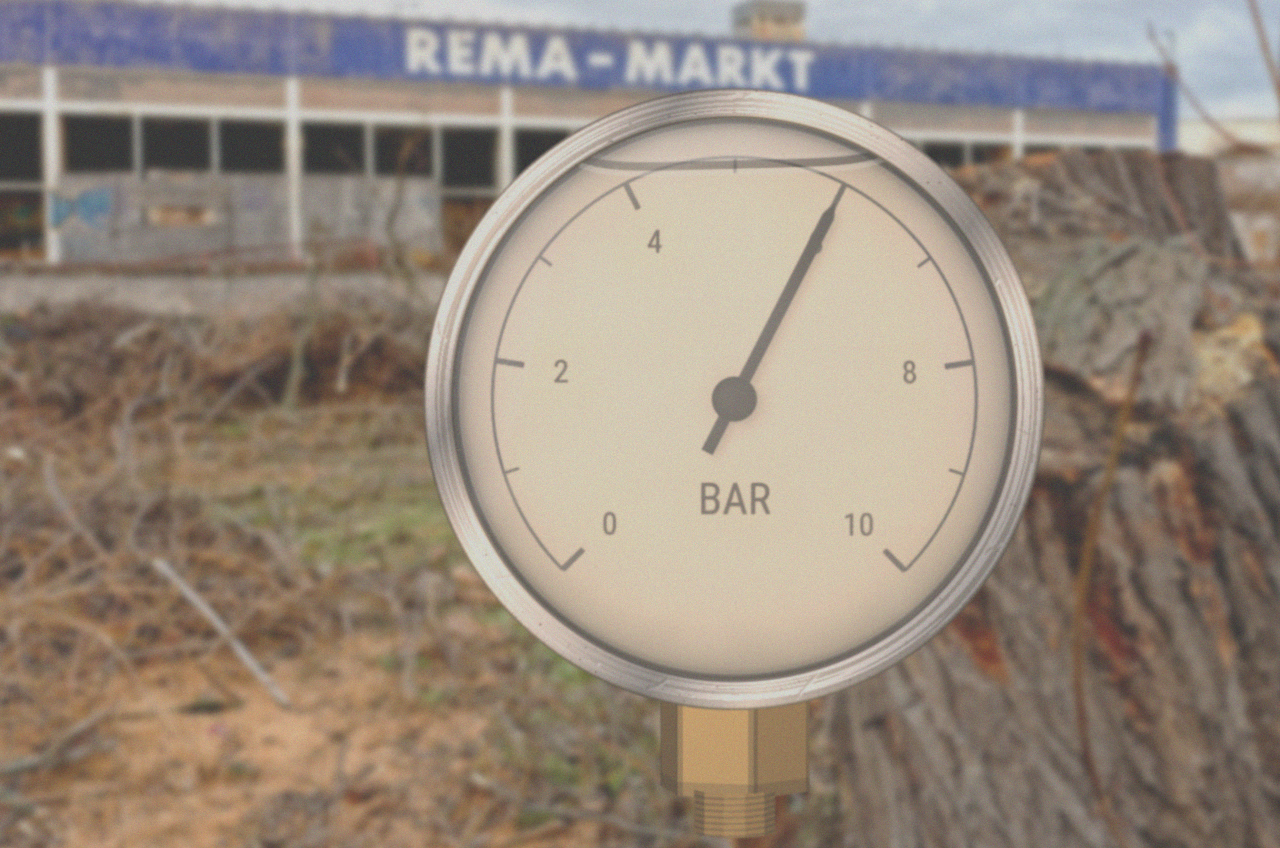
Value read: 6 bar
